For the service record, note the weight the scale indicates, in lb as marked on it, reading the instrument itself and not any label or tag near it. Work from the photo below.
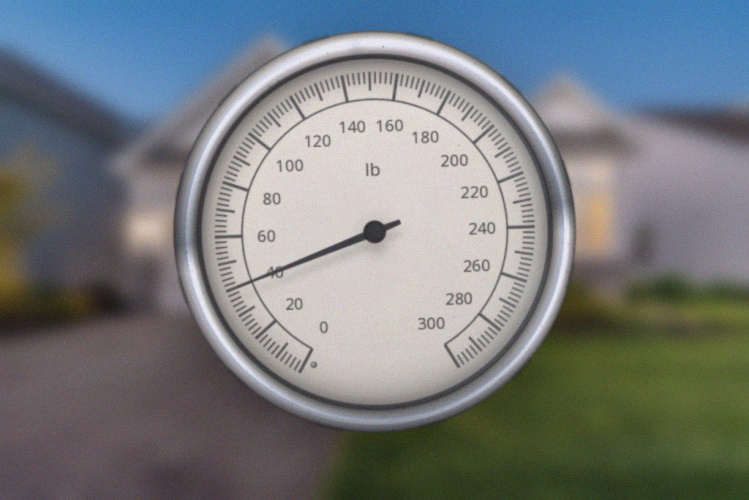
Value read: 40 lb
